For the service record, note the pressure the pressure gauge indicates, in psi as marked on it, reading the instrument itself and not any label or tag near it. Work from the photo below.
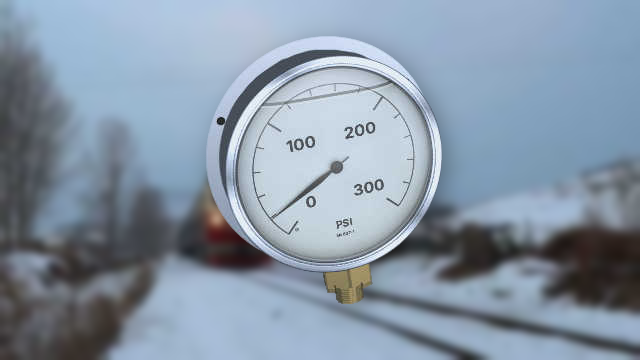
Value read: 20 psi
